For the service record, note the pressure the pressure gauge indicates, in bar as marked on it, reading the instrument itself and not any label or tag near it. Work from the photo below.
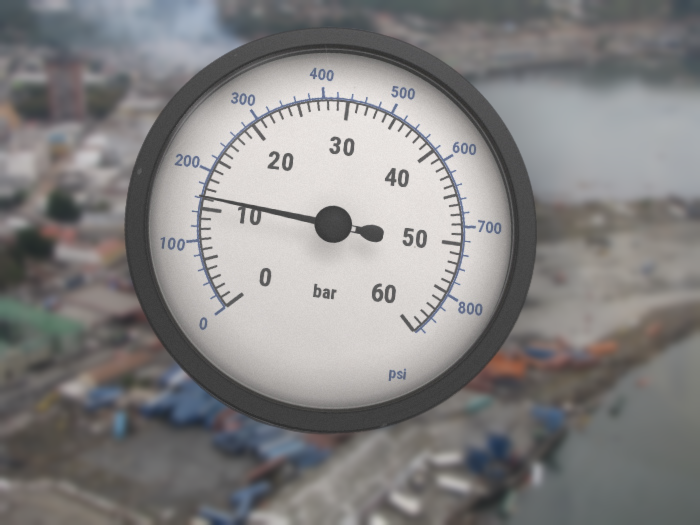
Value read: 11 bar
